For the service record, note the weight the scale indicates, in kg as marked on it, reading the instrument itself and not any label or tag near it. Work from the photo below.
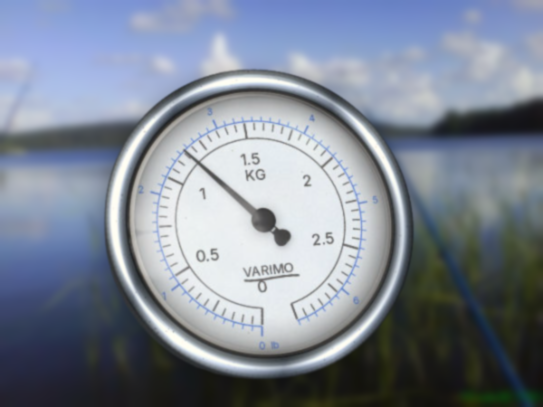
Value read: 1.15 kg
